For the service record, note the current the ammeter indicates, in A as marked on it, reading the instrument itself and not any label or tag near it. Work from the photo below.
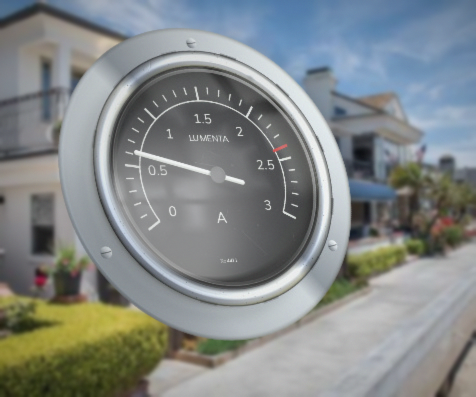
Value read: 0.6 A
